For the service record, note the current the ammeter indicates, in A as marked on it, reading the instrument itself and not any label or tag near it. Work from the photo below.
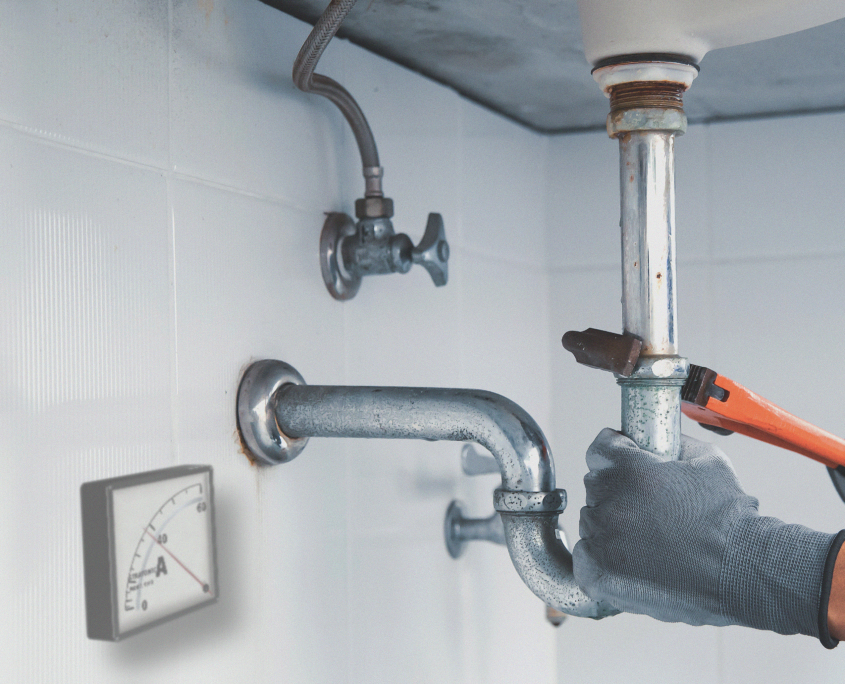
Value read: 37.5 A
